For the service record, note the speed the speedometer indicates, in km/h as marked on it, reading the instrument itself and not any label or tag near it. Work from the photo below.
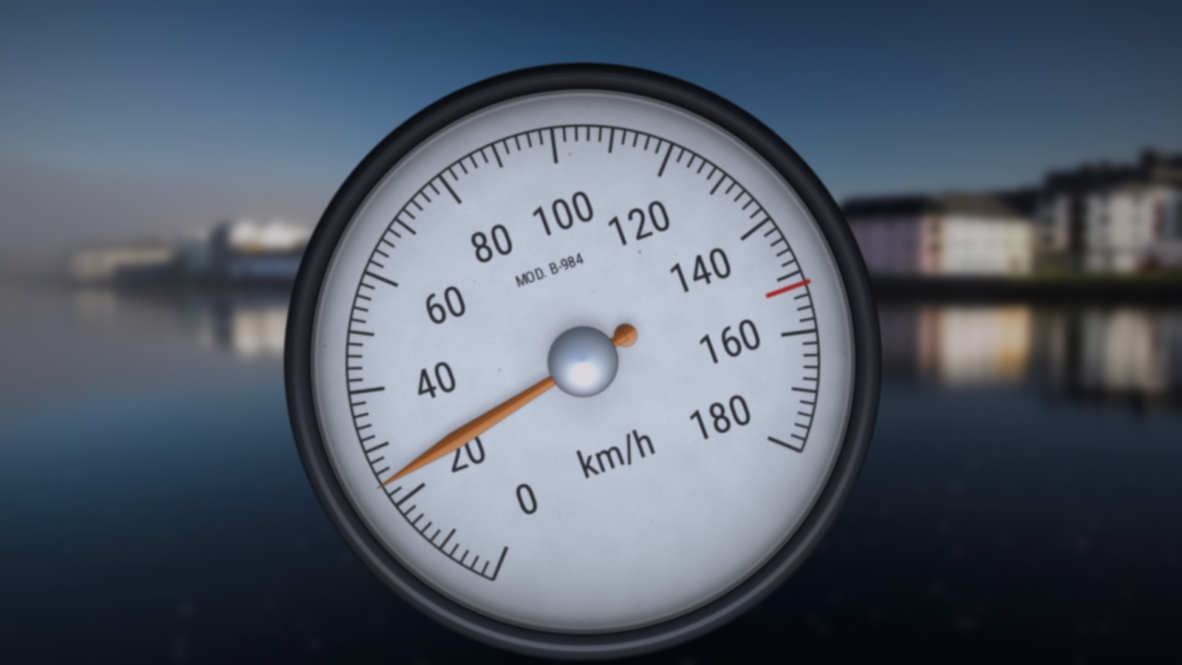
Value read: 24 km/h
